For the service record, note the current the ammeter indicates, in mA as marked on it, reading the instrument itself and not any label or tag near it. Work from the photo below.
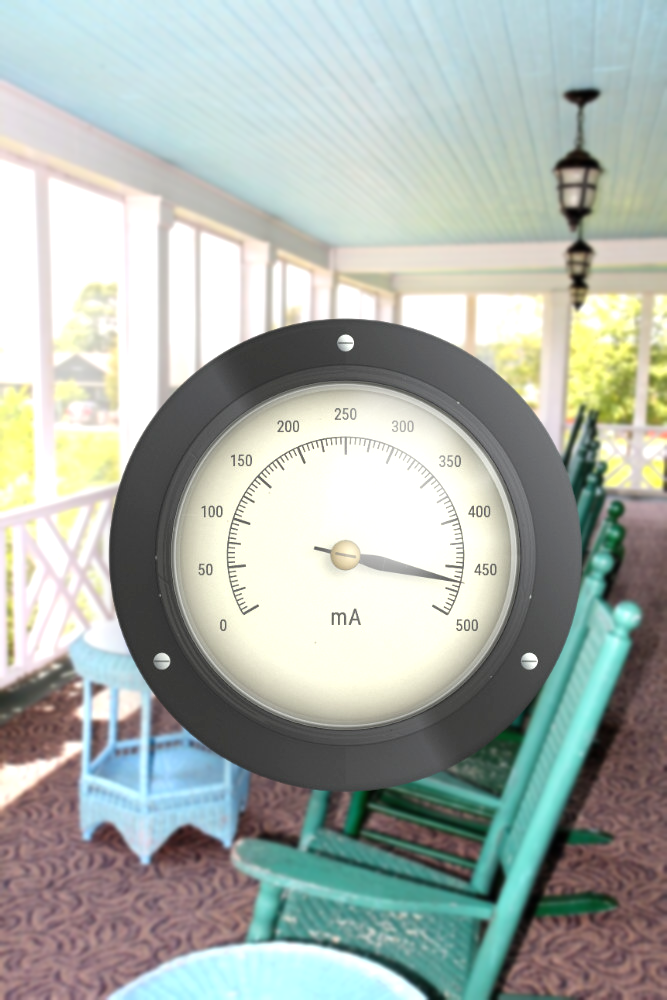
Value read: 465 mA
